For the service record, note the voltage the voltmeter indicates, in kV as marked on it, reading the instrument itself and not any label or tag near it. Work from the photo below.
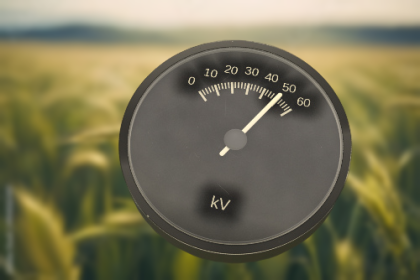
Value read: 50 kV
